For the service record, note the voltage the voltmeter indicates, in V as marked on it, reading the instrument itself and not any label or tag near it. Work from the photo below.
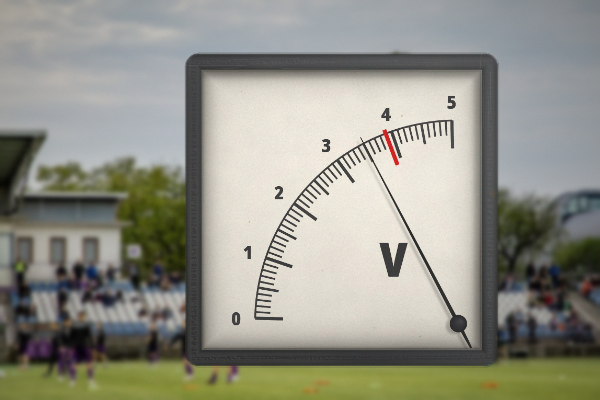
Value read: 3.5 V
